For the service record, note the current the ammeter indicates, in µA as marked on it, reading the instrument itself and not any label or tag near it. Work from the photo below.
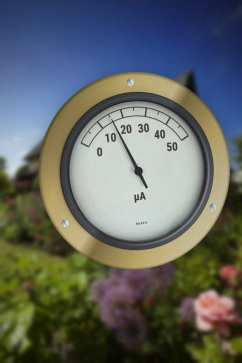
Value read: 15 µA
